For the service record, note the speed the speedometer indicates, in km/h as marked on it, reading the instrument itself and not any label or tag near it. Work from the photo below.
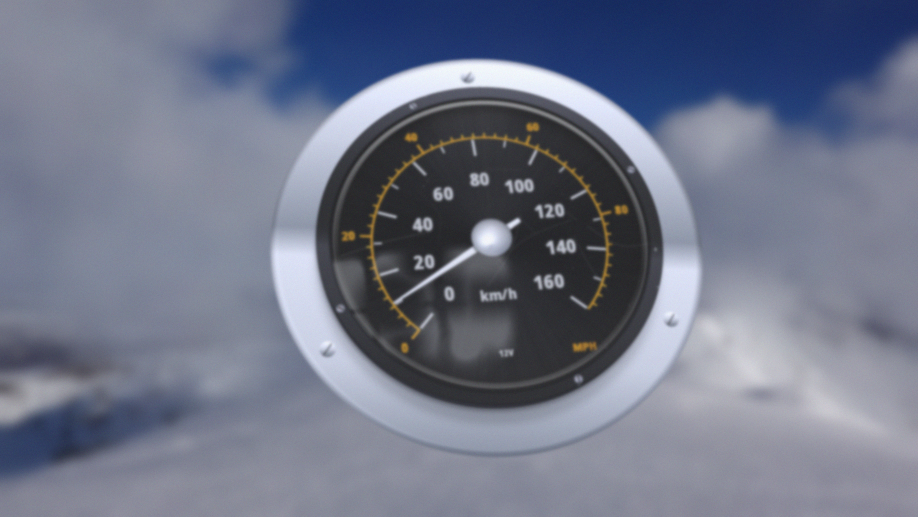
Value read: 10 km/h
